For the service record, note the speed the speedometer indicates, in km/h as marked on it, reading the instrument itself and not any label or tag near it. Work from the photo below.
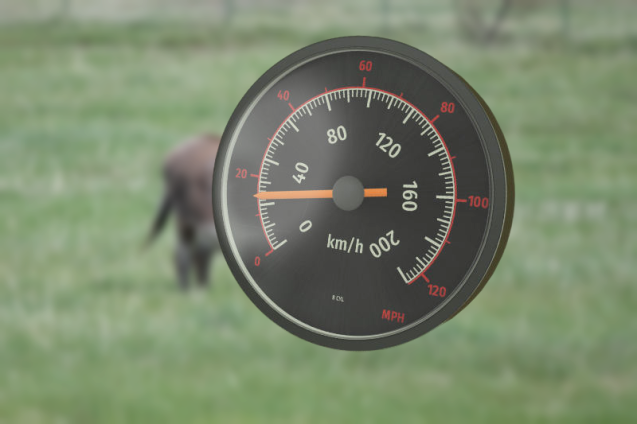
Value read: 24 km/h
